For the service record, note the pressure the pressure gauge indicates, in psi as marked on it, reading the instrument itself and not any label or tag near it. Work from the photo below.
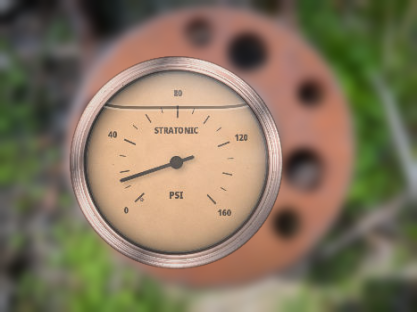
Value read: 15 psi
